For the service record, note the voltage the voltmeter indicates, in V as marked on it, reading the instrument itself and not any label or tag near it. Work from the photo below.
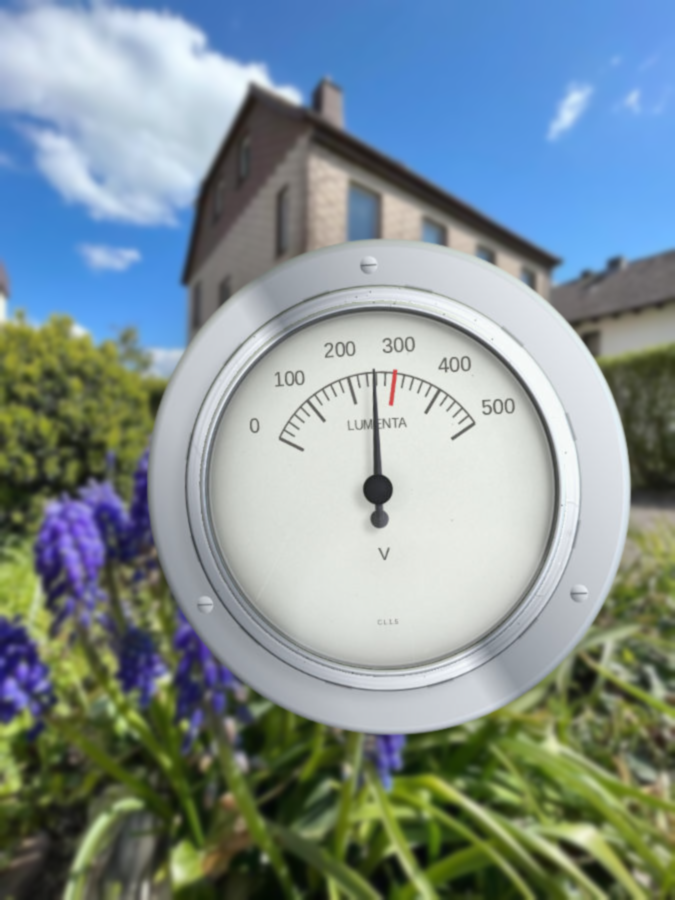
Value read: 260 V
